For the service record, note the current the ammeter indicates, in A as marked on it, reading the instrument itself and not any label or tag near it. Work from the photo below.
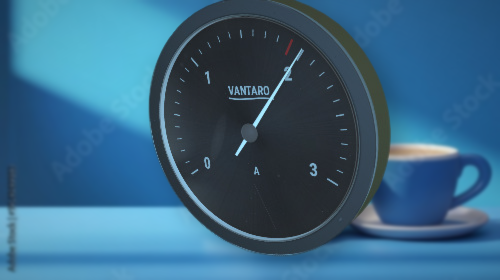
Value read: 2 A
